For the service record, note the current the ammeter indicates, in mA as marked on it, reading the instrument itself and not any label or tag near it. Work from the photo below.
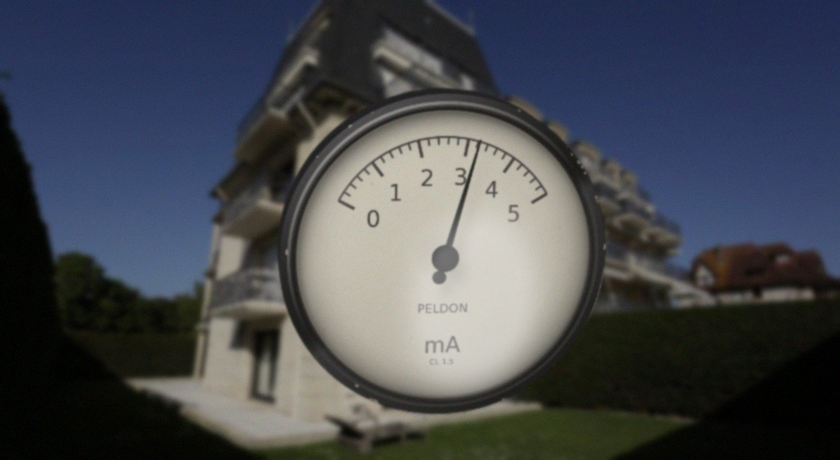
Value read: 3.2 mA
